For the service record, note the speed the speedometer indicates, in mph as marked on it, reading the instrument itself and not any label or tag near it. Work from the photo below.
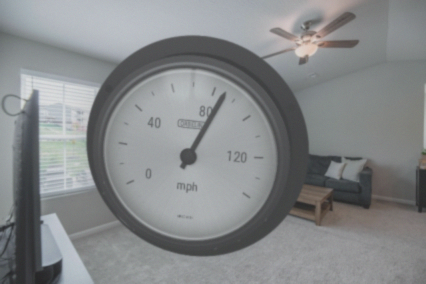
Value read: 85 mph
